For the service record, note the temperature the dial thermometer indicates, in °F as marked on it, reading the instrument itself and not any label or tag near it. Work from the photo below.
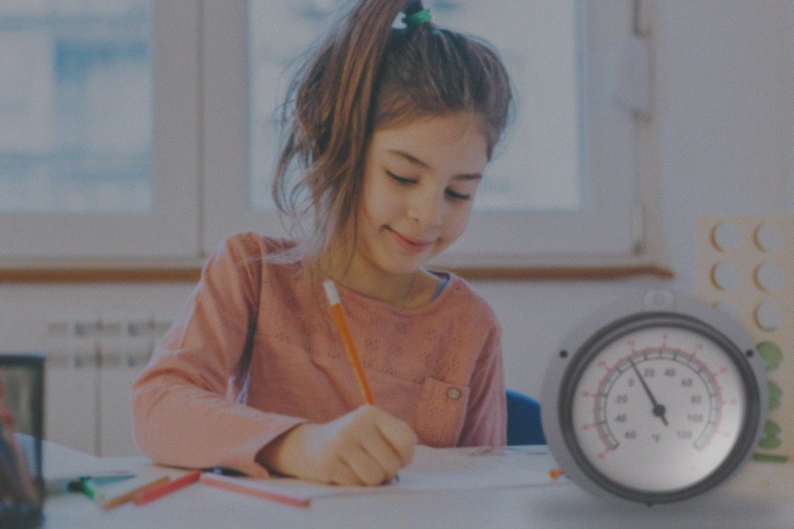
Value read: 10 °F
